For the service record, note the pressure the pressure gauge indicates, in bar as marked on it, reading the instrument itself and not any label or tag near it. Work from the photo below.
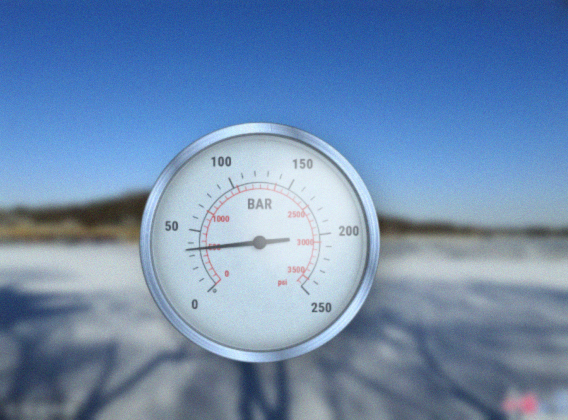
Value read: 35 bar
